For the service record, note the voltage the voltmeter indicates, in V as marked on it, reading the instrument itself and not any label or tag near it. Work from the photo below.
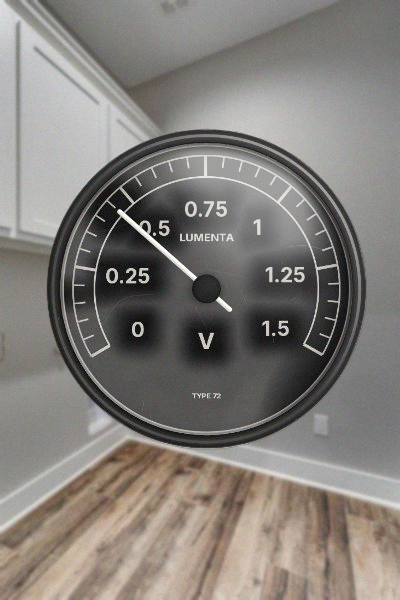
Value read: 0.45 V
